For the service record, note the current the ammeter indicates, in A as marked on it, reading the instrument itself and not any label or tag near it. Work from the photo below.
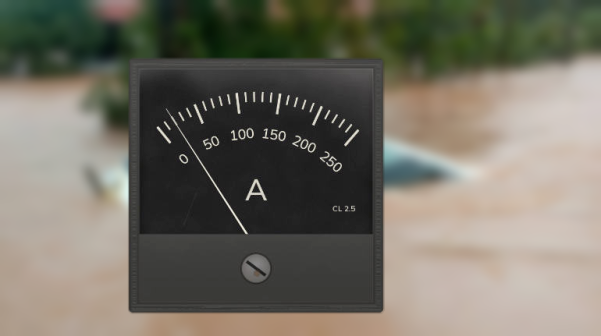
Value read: 20 A
